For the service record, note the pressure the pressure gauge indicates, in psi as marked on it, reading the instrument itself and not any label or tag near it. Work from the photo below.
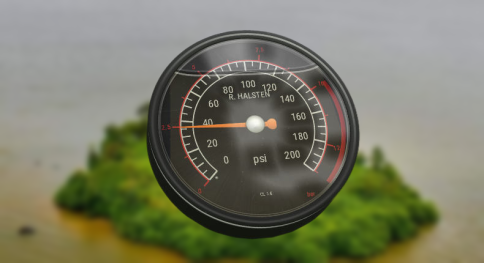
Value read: 35 psi
